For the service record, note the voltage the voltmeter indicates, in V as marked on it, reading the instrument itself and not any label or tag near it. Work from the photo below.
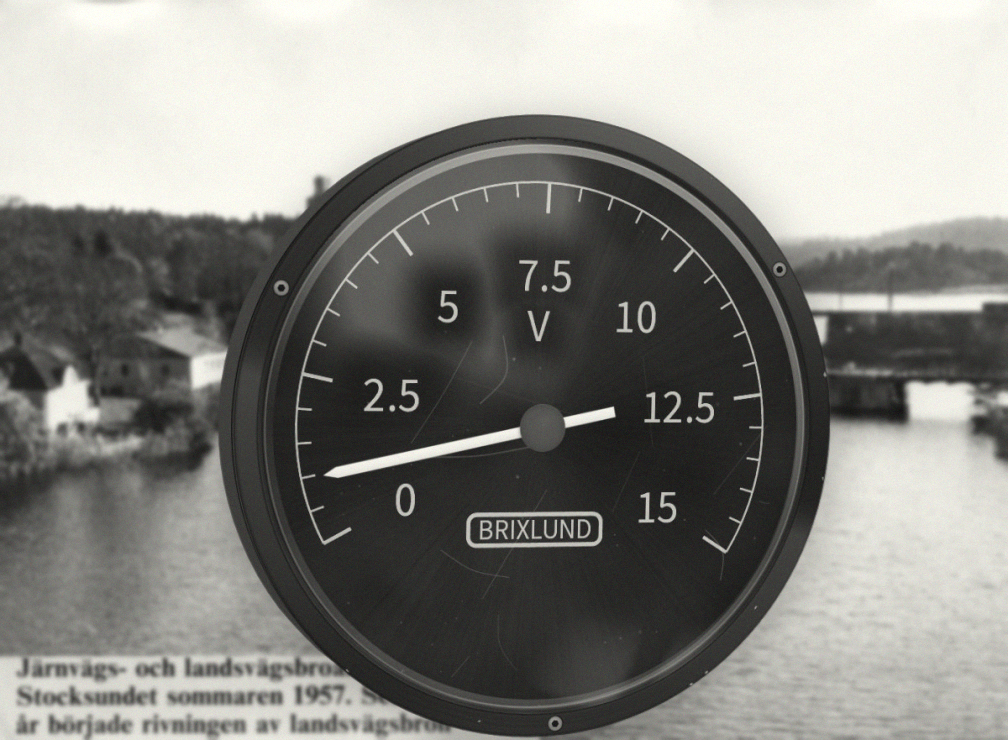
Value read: 1 V
